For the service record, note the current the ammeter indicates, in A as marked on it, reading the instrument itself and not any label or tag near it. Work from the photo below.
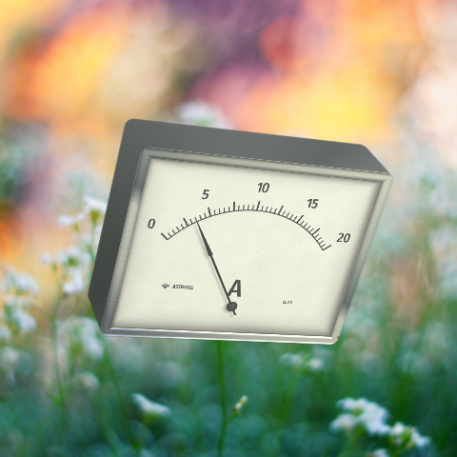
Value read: 3.5 A
